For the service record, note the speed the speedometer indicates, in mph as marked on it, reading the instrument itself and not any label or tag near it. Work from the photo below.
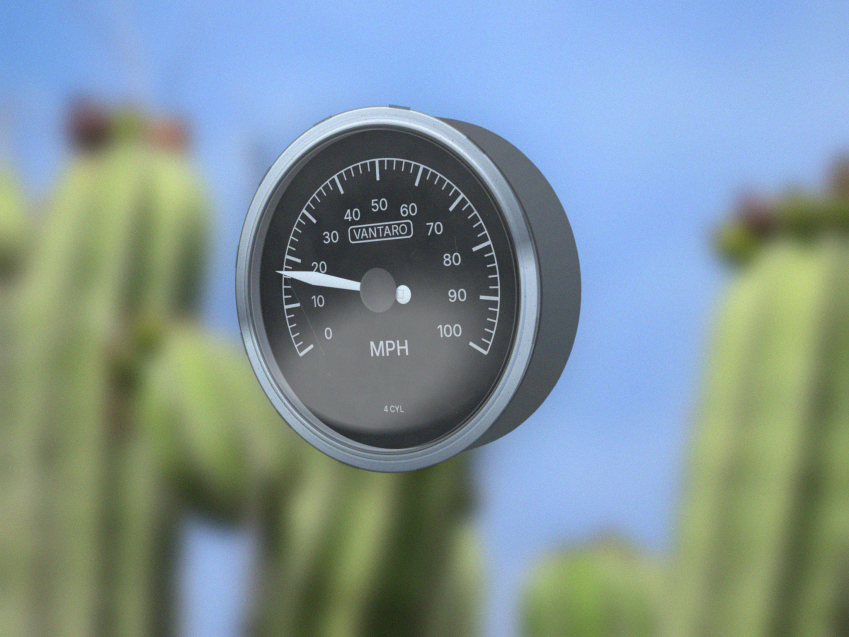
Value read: 17 mph
